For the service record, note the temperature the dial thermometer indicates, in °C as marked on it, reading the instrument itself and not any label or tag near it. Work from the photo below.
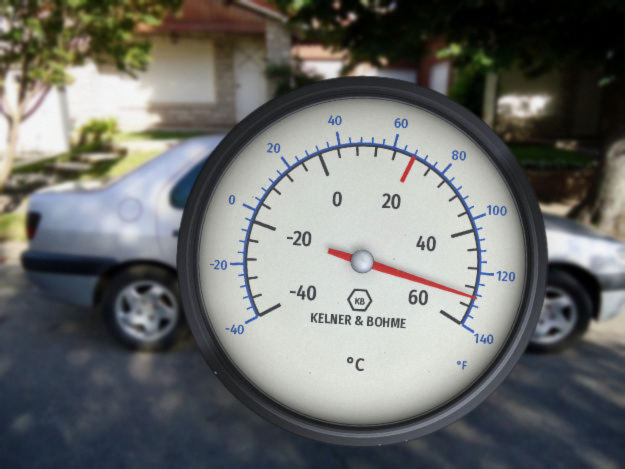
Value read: 54 °C
